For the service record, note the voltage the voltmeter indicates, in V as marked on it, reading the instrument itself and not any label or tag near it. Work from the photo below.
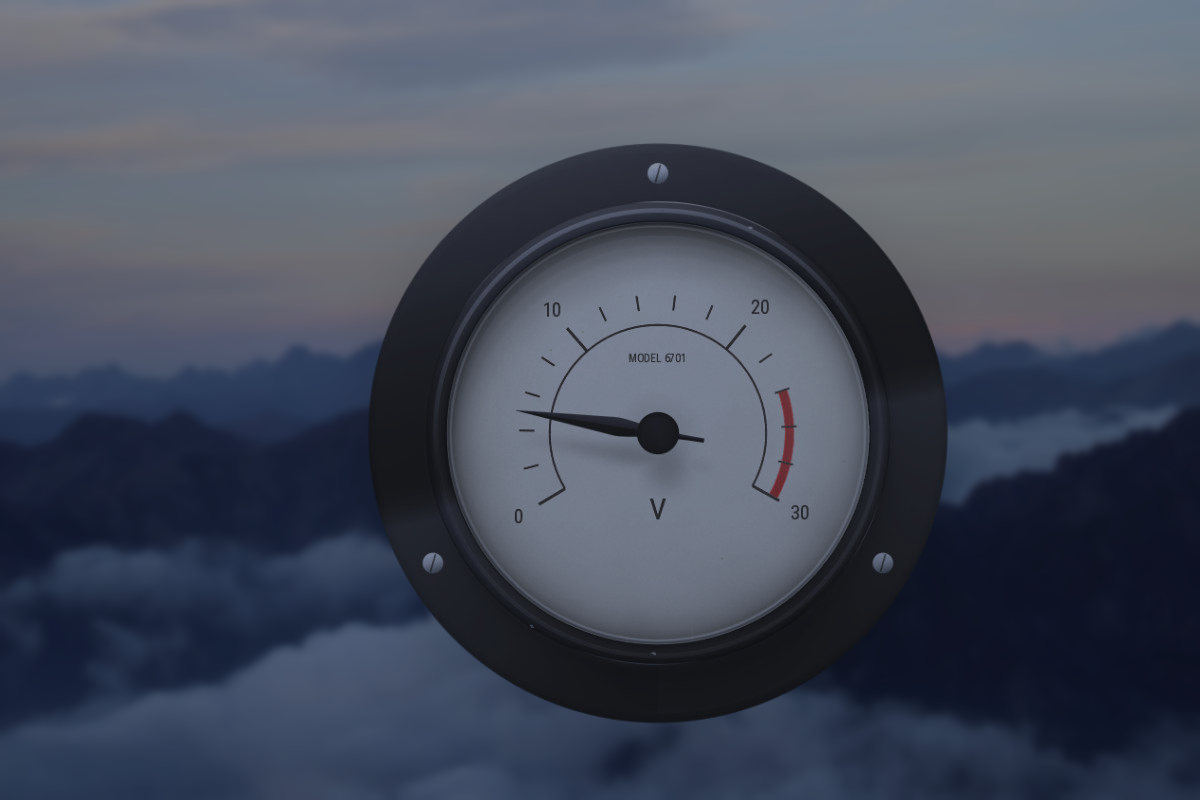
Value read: 5 V
